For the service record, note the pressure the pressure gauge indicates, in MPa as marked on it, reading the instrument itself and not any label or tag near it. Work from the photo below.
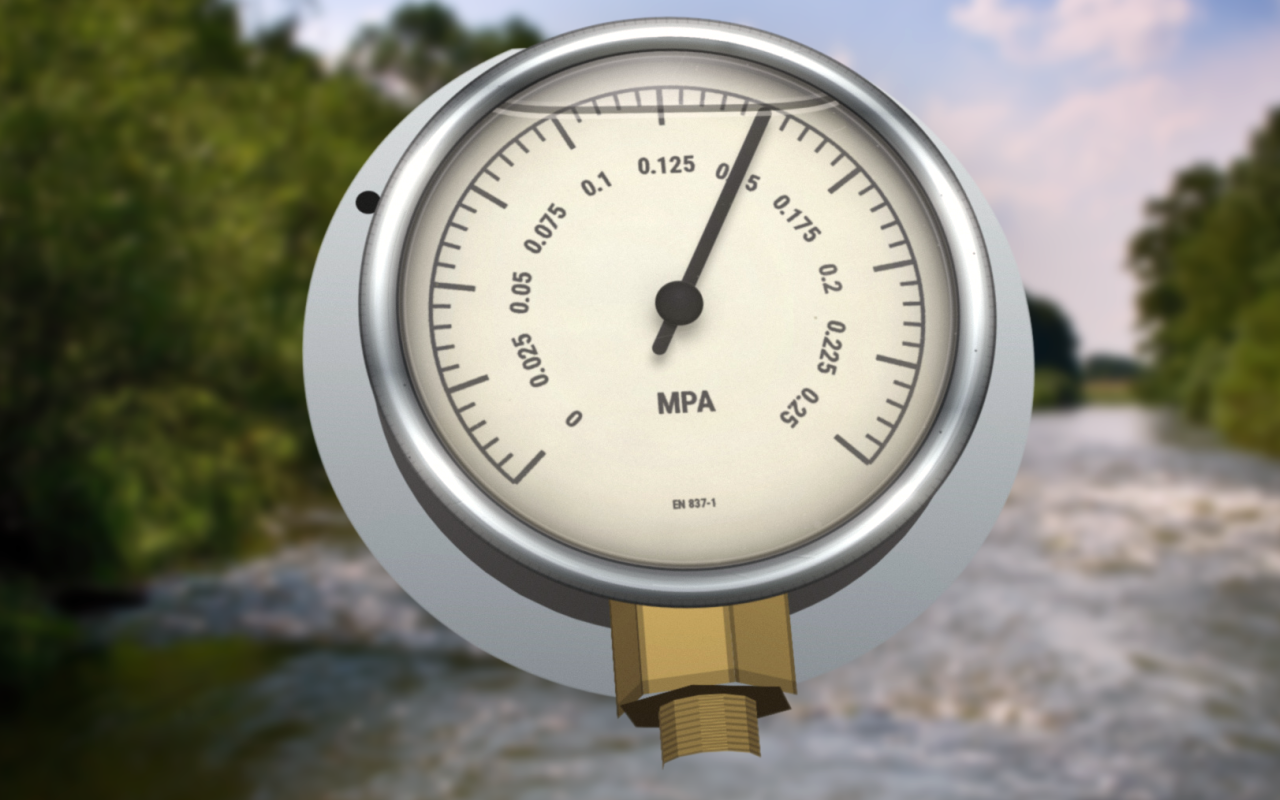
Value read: 0.15 MPa
